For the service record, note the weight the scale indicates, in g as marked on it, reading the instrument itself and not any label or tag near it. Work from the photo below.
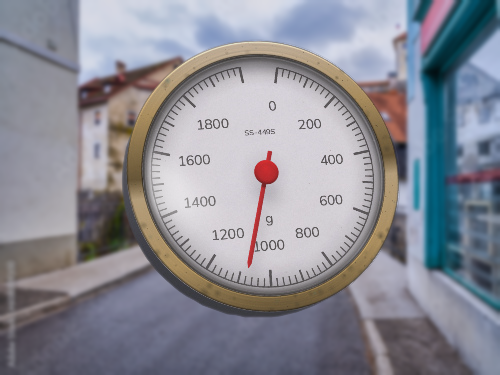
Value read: 1080 g
